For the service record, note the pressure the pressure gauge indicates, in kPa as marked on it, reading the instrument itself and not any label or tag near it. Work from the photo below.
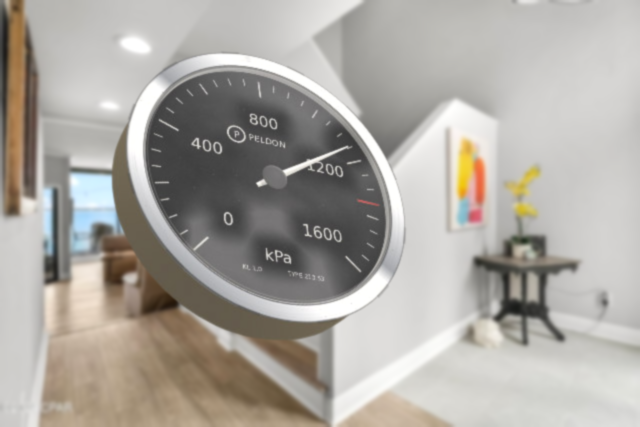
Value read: 1150 kPa
